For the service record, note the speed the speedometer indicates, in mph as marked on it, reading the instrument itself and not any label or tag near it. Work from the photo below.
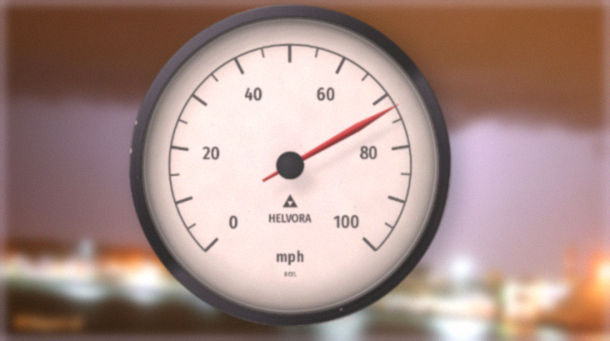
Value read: 72.5 mph
